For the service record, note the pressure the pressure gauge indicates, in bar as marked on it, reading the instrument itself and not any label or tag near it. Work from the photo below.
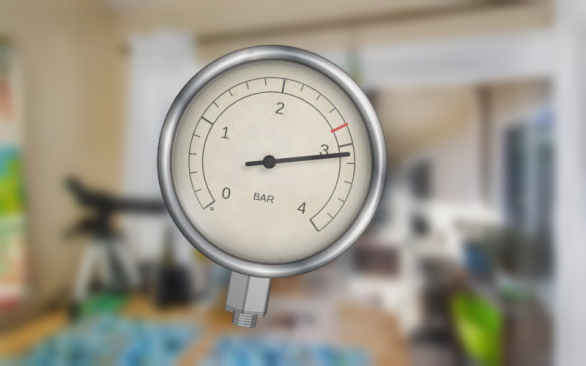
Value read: 3.1 bar
